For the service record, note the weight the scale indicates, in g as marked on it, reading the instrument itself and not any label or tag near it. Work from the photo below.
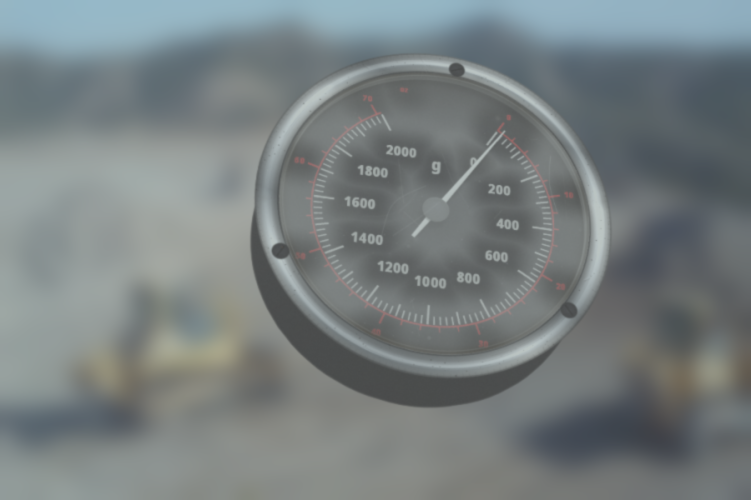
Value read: 20 g
